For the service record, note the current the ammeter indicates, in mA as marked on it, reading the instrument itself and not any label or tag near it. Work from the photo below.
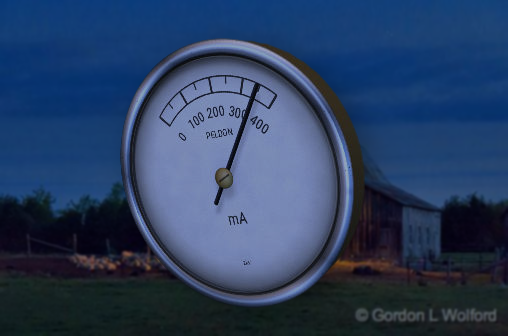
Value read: 350 mA
